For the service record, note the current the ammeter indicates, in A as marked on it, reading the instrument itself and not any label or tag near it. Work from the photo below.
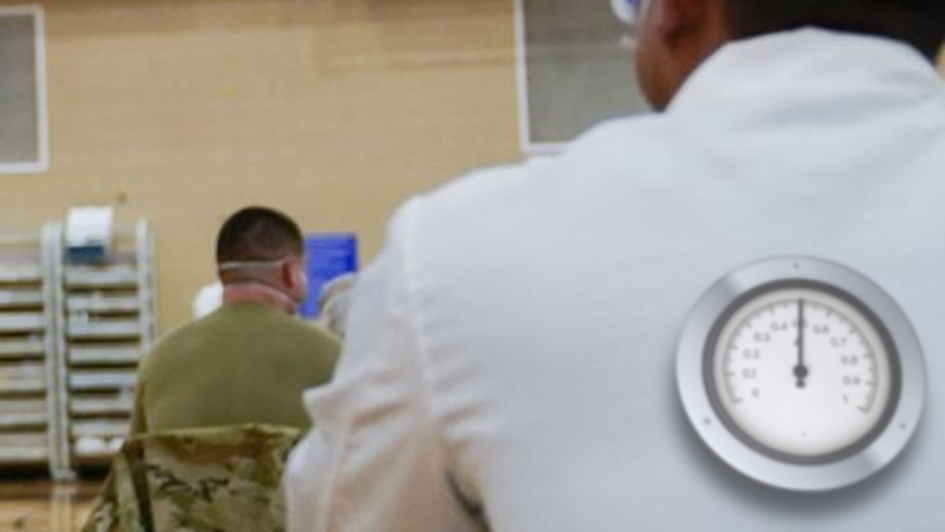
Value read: 0.5 A
